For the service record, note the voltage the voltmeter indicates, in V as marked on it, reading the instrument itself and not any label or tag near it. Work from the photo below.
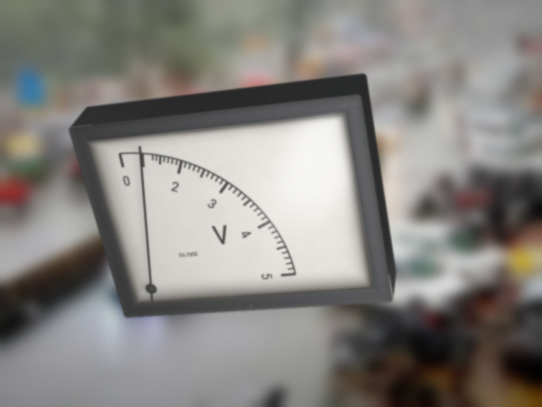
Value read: 1 V
